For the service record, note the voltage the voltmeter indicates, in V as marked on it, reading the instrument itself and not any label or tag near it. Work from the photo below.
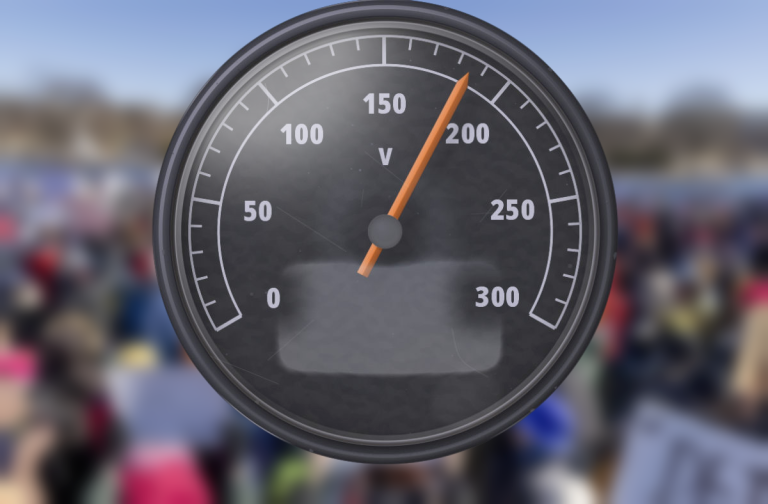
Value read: 185 V
